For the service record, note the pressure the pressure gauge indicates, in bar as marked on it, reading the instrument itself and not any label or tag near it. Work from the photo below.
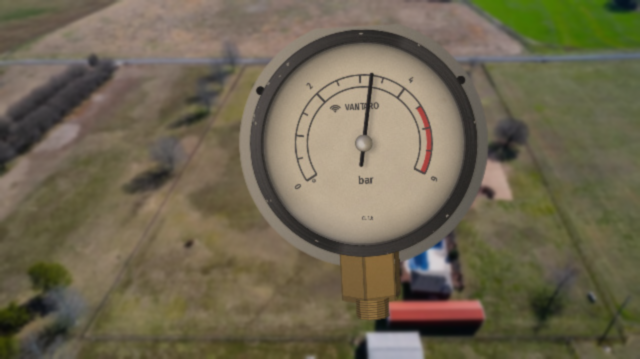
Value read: 3.25 bar
